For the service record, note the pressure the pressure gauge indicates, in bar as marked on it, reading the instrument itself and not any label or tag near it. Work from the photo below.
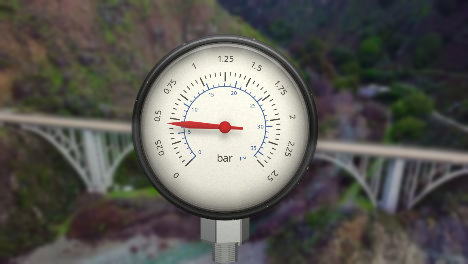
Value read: 0.45 bar
